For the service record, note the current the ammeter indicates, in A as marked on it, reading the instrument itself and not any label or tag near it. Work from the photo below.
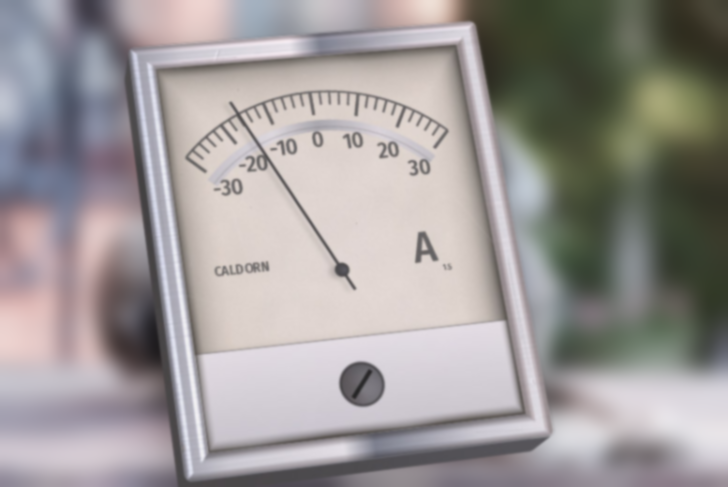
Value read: -16 A
